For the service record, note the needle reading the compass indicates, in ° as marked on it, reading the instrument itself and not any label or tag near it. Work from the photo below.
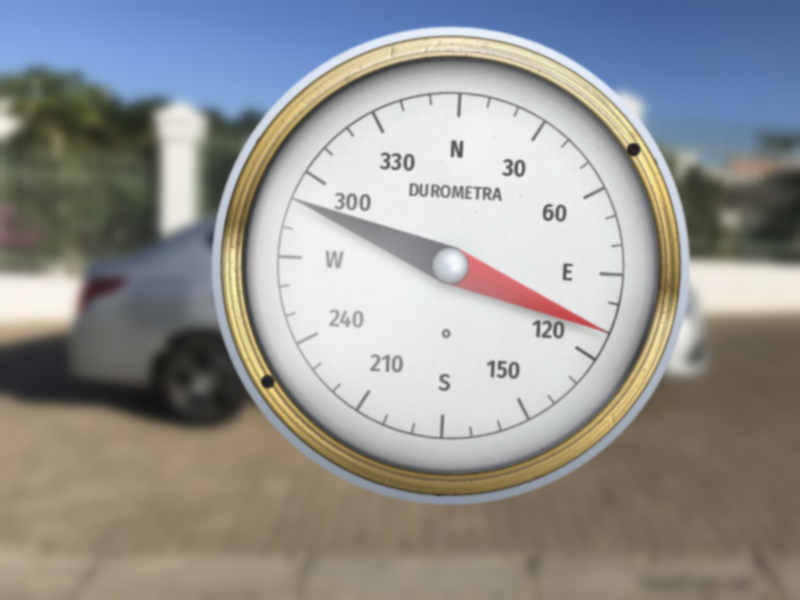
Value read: 110 °
